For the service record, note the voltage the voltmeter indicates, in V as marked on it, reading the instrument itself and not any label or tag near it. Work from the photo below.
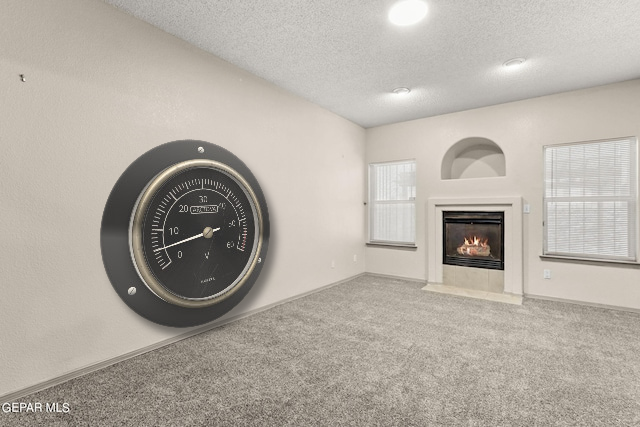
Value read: 5 V
